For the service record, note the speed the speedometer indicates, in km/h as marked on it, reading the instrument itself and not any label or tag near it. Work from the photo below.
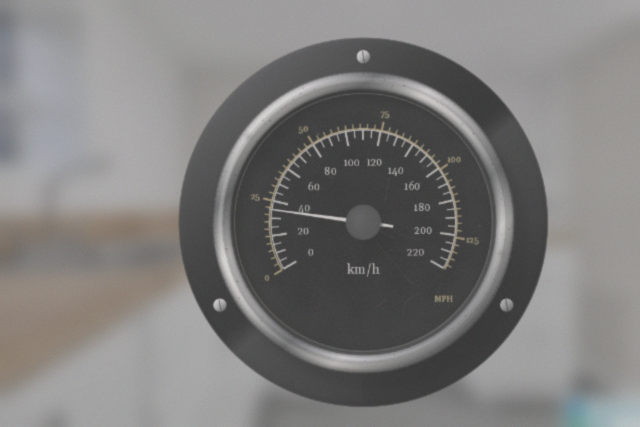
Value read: 35 km/h
